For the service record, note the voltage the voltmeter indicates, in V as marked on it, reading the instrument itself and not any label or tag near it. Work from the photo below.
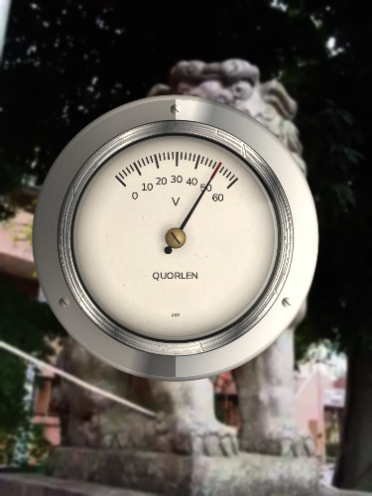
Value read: 50 V
